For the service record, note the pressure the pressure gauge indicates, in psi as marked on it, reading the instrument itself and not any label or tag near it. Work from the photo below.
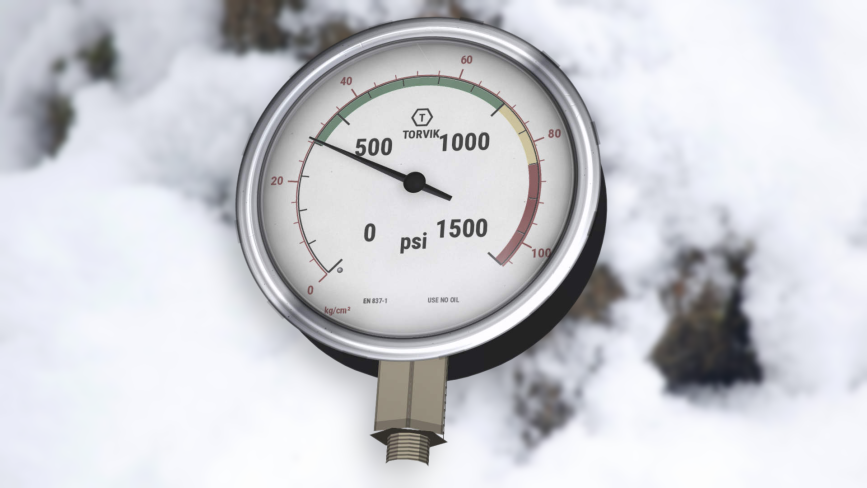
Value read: 400 psi
